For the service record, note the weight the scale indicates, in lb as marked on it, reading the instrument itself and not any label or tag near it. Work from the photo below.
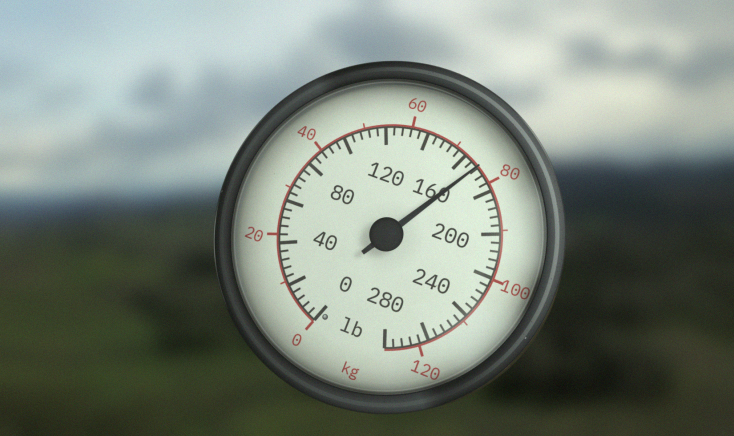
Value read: 168 lb
